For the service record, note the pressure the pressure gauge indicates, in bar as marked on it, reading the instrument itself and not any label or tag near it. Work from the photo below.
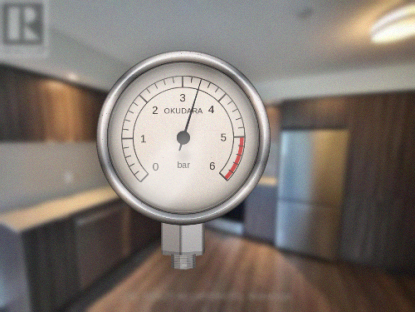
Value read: 3.4 bar
